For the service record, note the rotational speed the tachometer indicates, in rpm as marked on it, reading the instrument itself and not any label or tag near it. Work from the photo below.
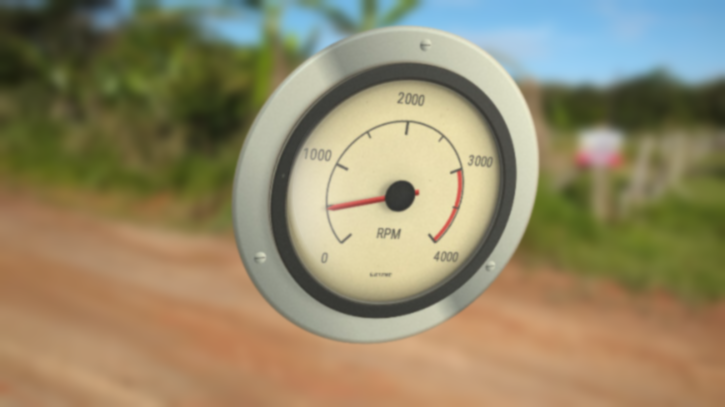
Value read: 500 rpm
